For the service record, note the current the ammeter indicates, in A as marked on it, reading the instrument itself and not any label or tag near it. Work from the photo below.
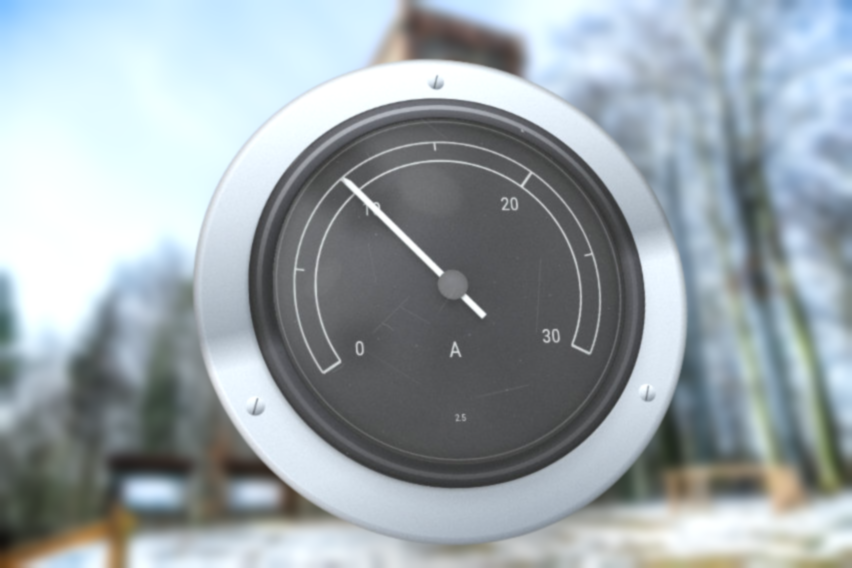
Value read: 10 A
